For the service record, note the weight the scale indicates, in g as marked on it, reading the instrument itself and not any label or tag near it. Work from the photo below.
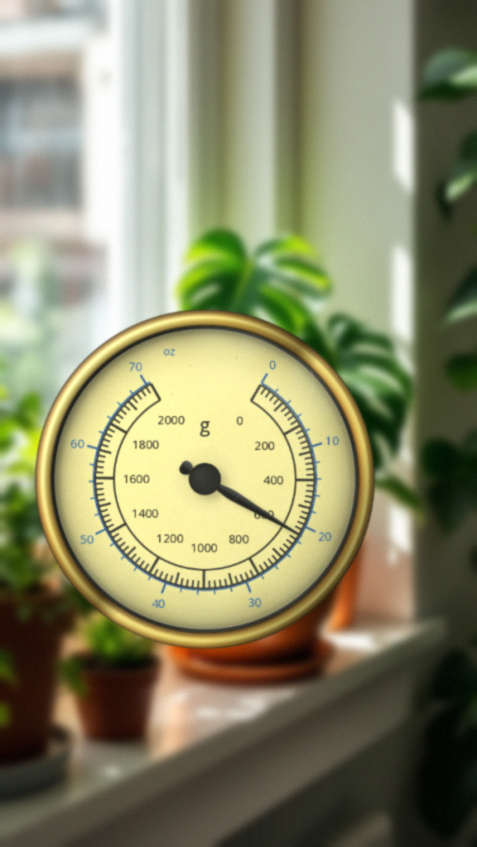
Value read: 600 g
